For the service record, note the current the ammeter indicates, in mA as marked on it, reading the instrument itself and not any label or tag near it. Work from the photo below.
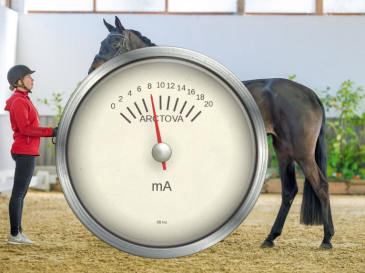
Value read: 8 mA
